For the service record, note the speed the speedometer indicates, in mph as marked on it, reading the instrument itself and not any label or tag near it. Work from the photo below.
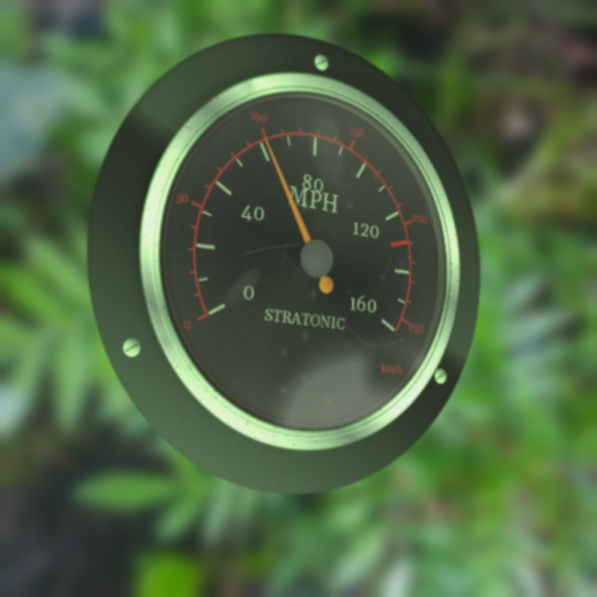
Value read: 60 mph
